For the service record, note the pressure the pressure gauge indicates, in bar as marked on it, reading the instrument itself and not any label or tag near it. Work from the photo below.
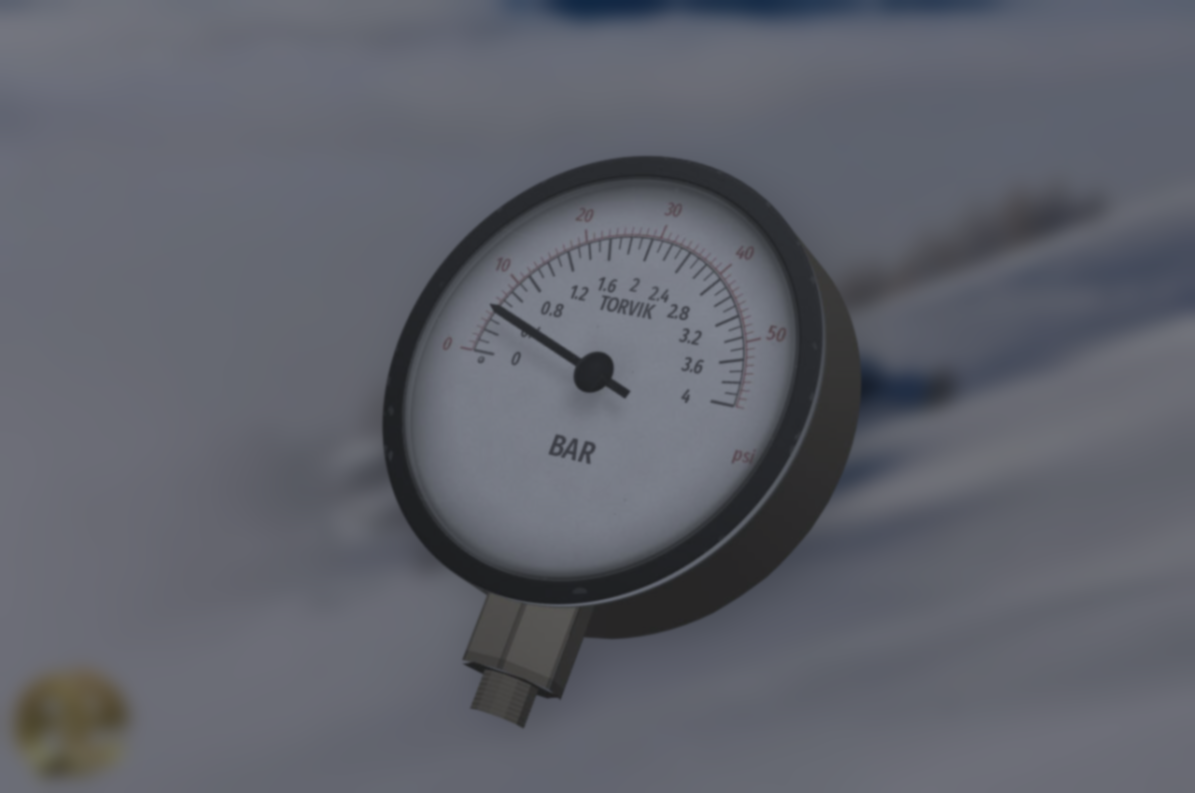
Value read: 0.4 bar
